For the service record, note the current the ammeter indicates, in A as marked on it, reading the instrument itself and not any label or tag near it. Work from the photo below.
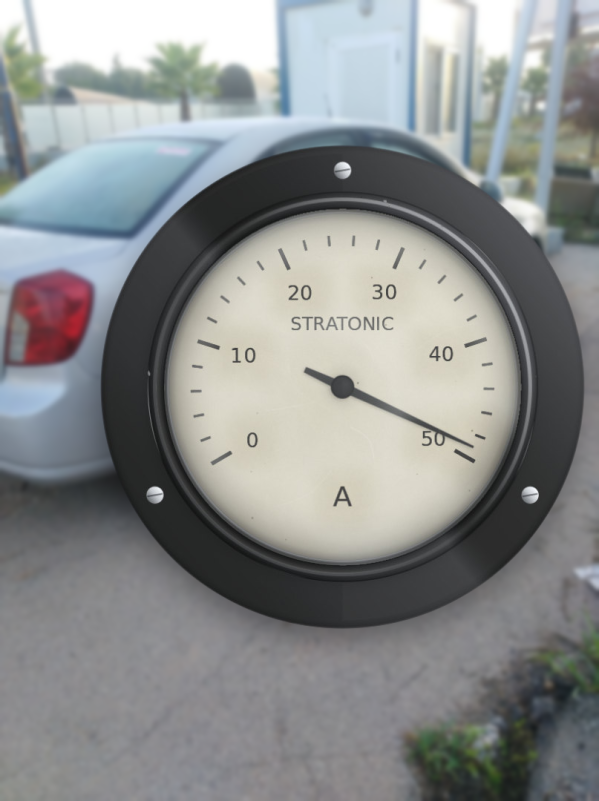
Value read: 49 A
